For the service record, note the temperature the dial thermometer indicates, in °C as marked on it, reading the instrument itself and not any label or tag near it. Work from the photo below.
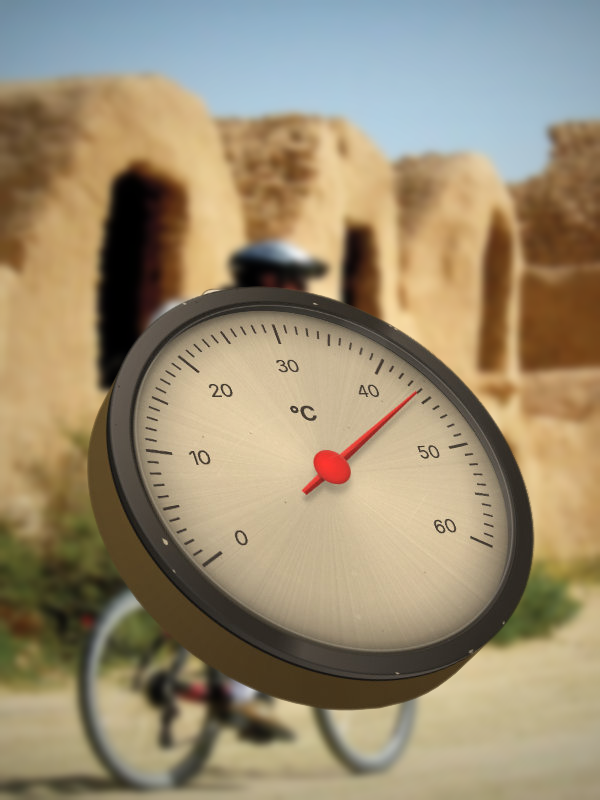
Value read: 44 °C
